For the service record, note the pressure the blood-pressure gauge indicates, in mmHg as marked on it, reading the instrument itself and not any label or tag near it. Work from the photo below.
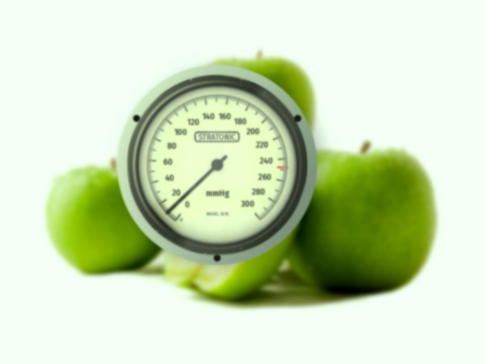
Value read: 10 mmHg
